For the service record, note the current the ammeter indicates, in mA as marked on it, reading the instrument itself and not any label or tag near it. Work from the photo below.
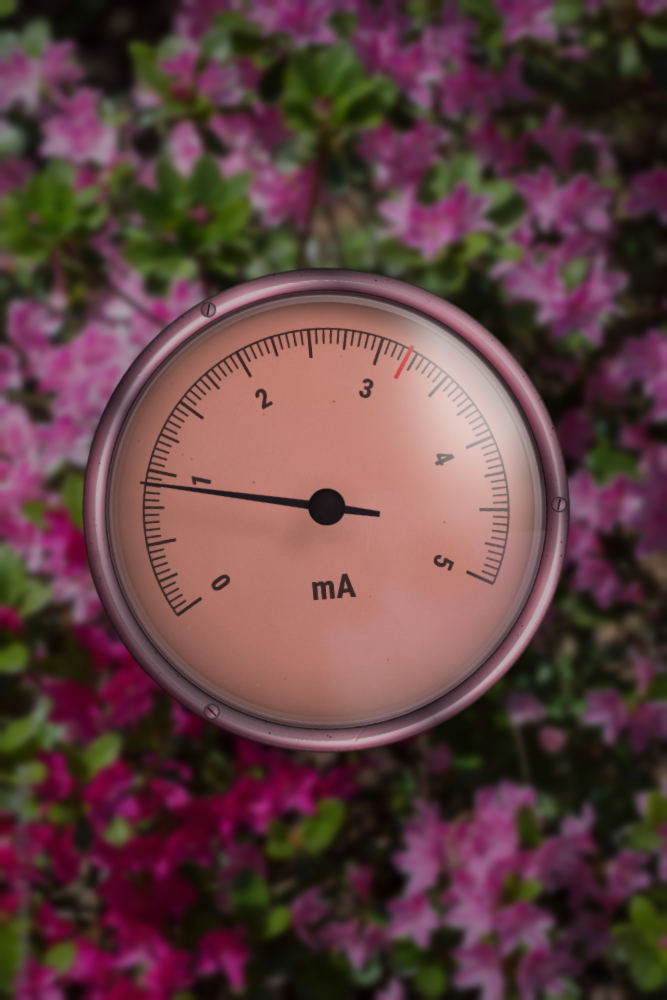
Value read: 0.9 mA
